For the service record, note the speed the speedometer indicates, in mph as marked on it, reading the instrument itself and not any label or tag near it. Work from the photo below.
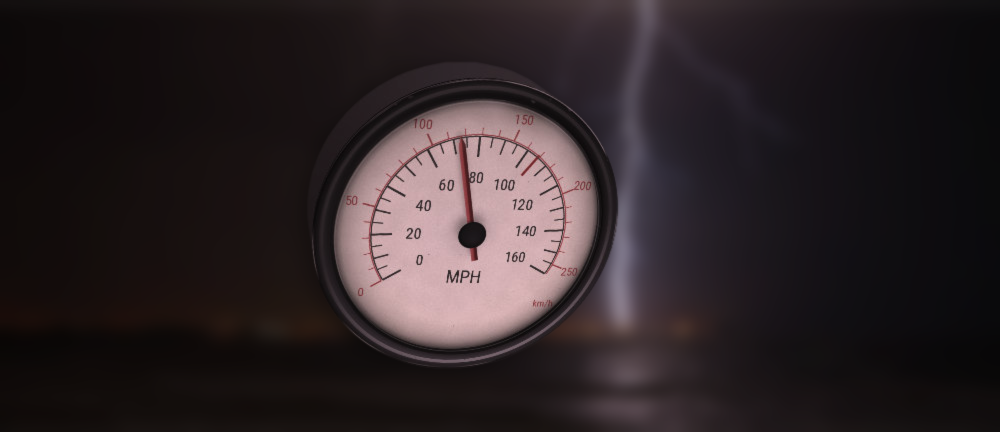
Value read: 72.5 mph
